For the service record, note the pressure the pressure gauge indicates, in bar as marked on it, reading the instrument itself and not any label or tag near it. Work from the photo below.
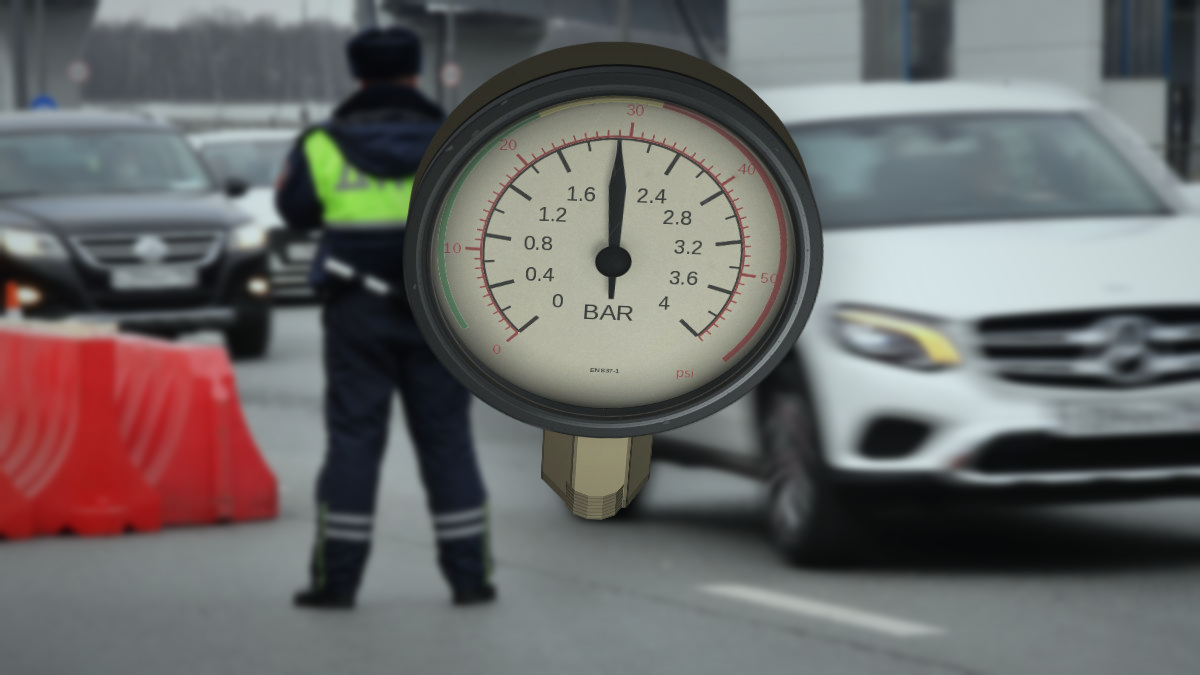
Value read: 2 bar
